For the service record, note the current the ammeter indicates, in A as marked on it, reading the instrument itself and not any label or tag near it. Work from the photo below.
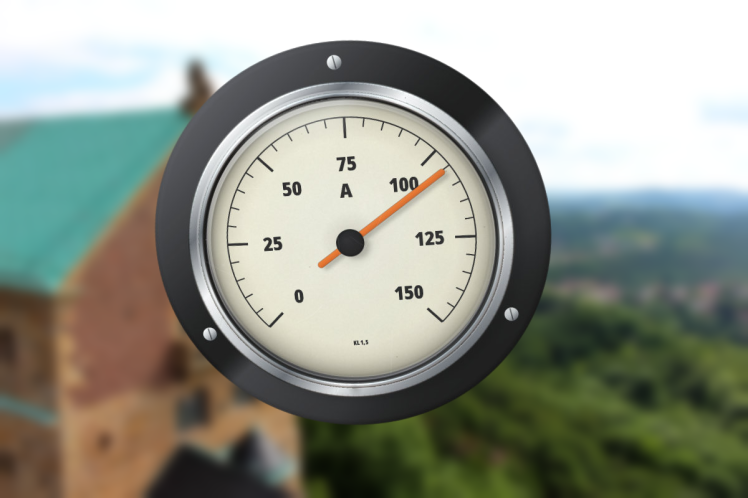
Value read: 105 A
